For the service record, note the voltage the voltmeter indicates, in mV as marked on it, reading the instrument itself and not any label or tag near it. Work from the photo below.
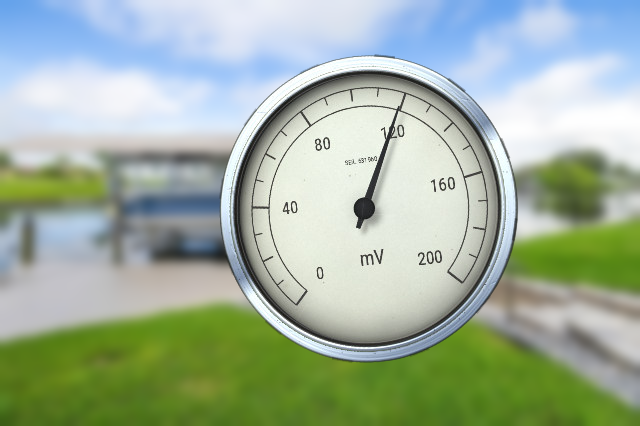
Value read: 120 mV
